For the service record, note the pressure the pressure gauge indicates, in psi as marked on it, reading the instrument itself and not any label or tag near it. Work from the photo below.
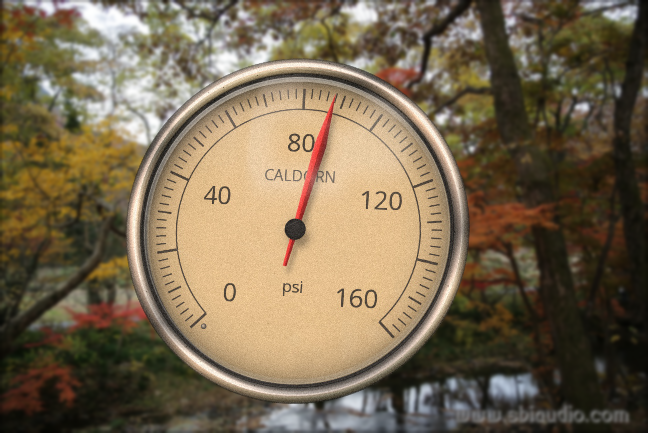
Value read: 88 psi
